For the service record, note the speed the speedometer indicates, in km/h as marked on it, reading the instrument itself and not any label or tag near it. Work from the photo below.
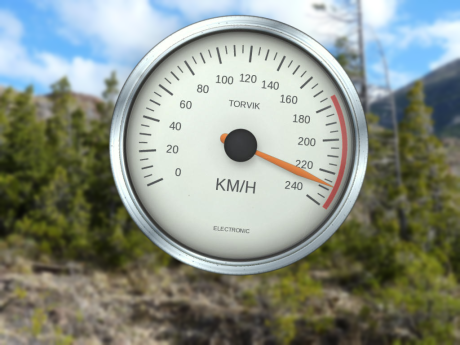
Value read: 227.5 km/h
